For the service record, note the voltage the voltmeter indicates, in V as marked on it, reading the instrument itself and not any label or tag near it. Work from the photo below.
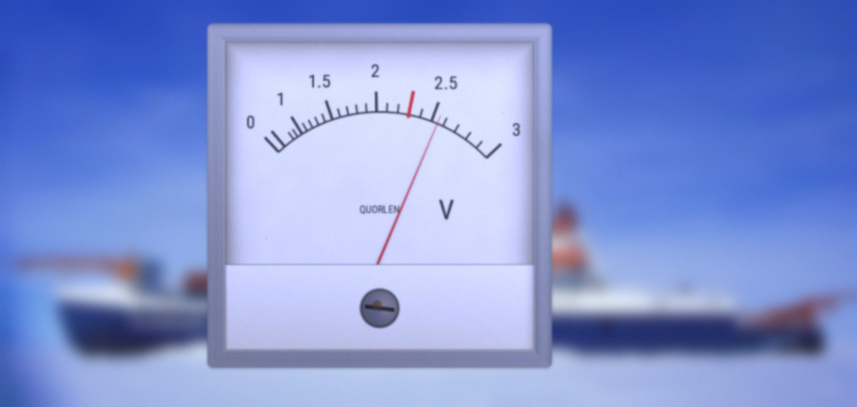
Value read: 2.55 V
